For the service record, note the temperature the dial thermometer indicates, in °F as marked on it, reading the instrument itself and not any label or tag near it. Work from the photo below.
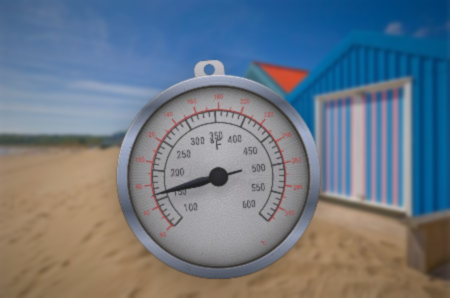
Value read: 160 °F
